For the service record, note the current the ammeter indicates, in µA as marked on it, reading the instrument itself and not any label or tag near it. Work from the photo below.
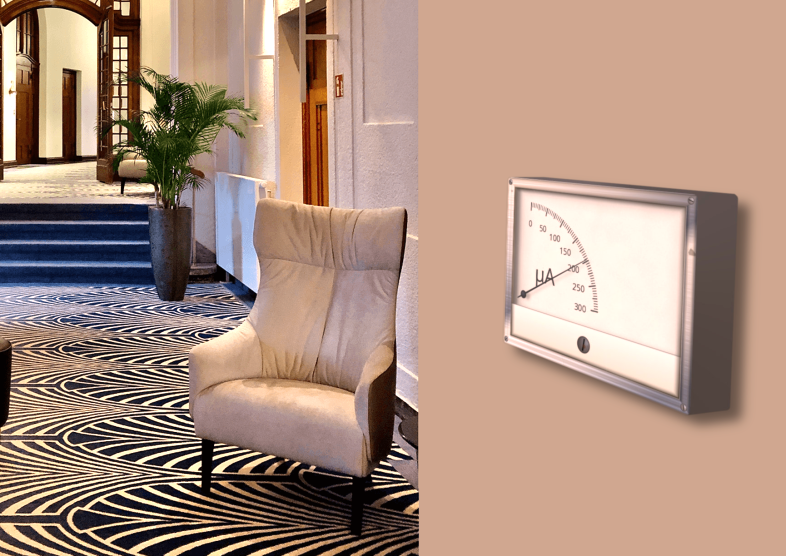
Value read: 200 µA
